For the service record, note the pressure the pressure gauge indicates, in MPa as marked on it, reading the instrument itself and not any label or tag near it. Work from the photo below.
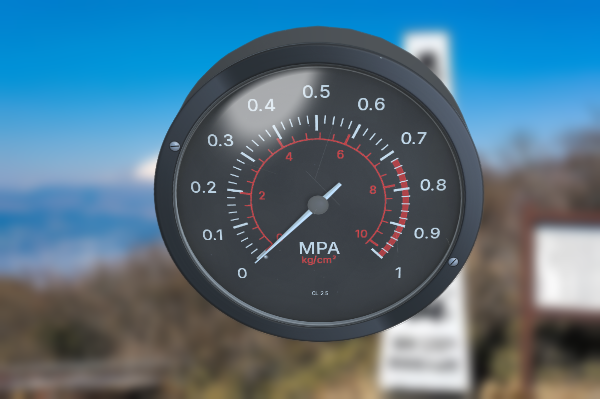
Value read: 0 MPa
